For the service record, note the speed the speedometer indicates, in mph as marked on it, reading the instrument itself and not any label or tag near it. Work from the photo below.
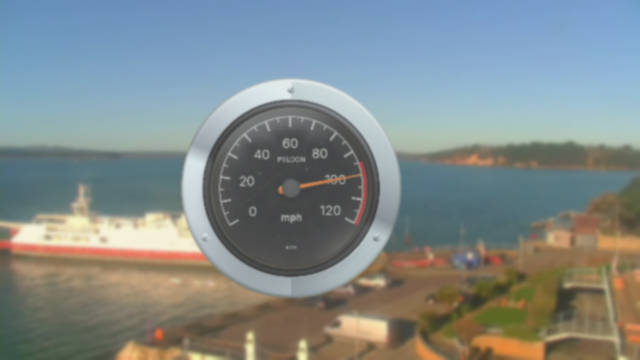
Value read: 100 mph
